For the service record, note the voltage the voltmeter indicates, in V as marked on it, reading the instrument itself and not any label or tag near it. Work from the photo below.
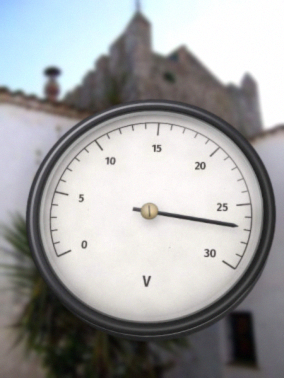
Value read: 27 V
